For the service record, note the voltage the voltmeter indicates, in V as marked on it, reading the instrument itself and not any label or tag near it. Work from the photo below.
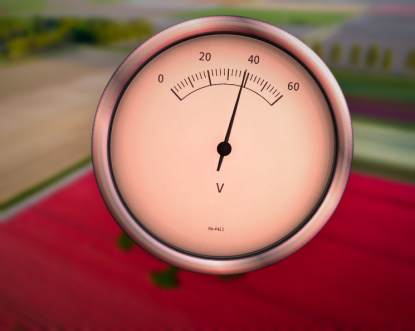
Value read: 38 V
